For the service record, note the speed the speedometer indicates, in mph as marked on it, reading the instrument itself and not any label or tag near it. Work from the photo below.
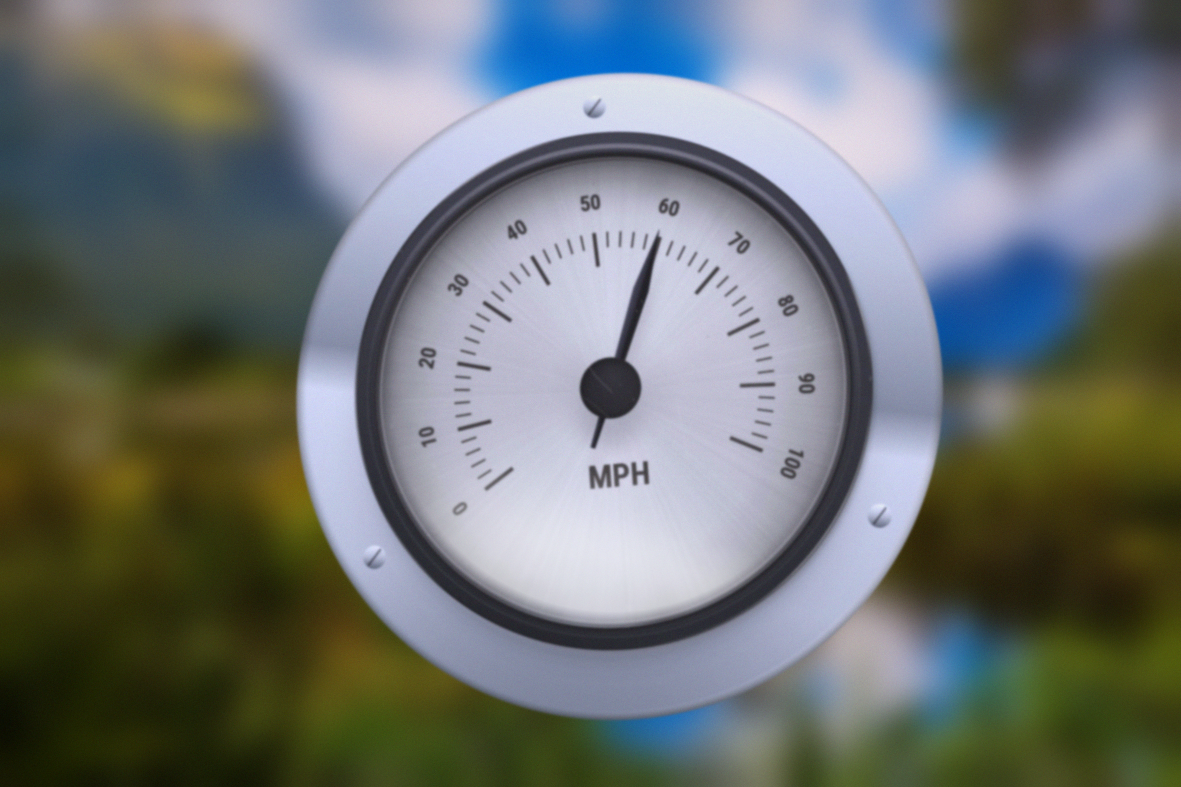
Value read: 60 mph
